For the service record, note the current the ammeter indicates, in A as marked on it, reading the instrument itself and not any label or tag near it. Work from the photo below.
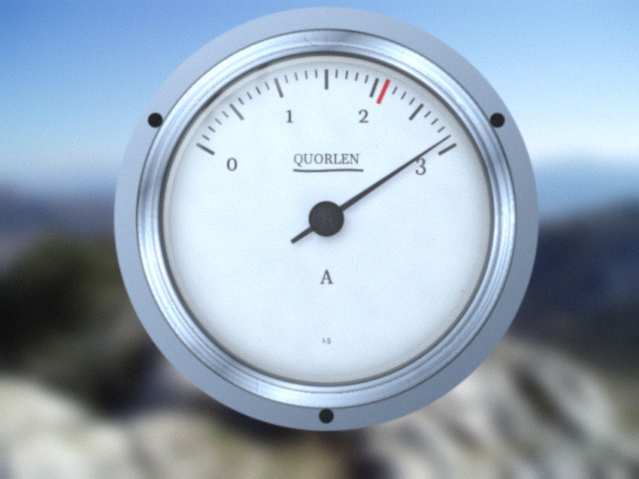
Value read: 2.9 A
